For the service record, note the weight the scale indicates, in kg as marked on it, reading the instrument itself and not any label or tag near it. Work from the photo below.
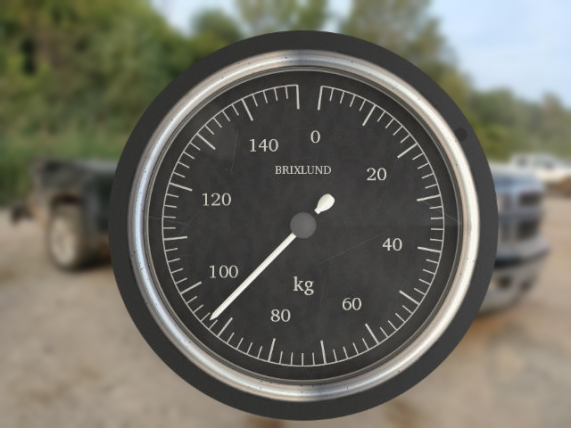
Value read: 93 kg
